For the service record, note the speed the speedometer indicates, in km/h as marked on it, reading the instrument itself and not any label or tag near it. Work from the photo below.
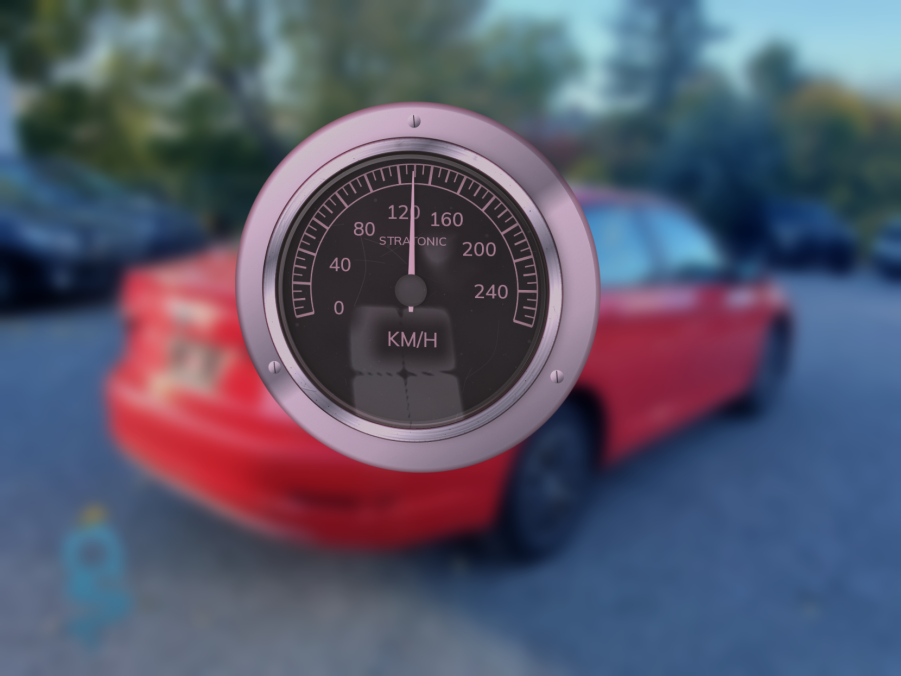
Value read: 130 km/h
